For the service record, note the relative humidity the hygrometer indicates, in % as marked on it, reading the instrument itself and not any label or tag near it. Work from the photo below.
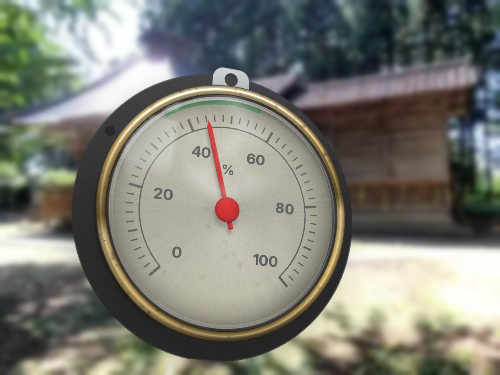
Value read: 44 %
